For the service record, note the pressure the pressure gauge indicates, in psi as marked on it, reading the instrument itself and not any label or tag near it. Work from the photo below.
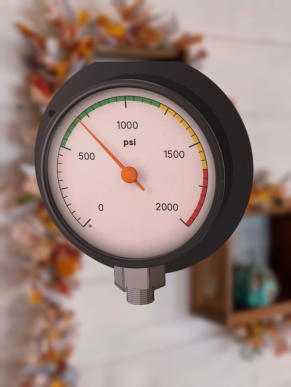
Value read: 700 psi
